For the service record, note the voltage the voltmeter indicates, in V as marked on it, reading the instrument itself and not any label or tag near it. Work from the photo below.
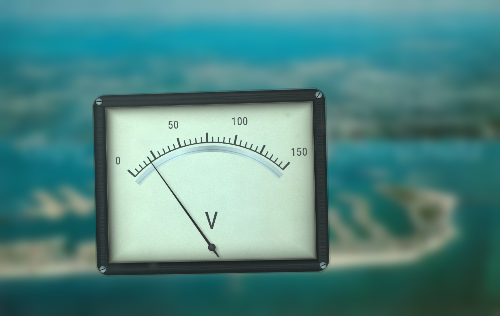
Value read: 20 V
